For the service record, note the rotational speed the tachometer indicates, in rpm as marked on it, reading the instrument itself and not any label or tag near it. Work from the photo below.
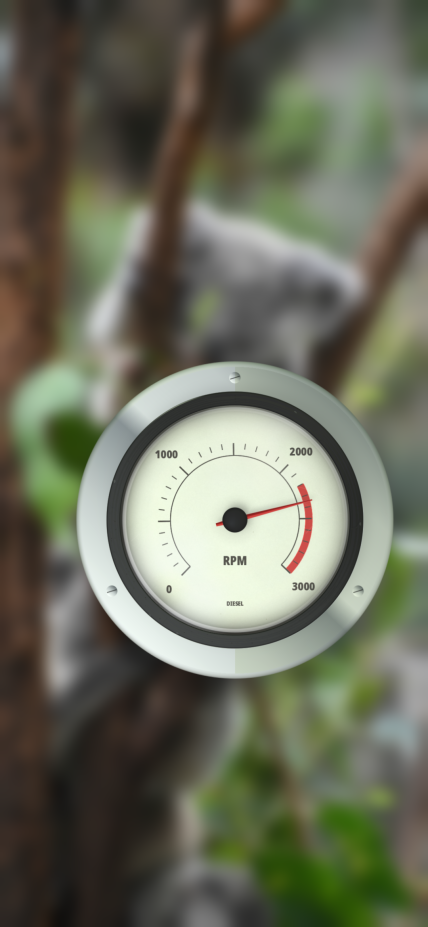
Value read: 2350 rpm
